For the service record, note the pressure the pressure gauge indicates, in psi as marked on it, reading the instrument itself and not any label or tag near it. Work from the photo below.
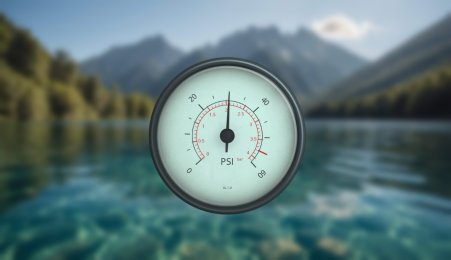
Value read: 30 psi
